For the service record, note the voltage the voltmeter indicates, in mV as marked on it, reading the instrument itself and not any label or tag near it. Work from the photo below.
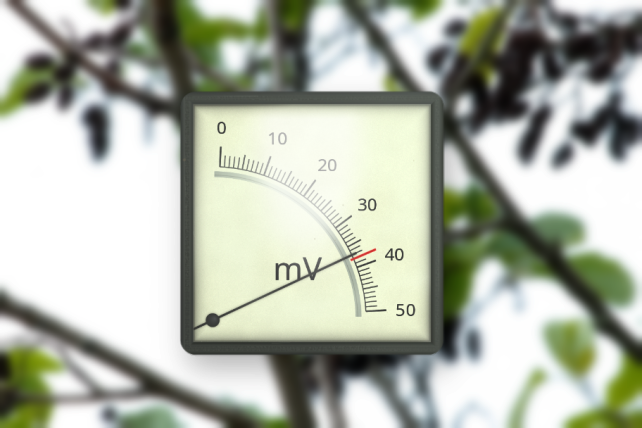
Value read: 37 mV
